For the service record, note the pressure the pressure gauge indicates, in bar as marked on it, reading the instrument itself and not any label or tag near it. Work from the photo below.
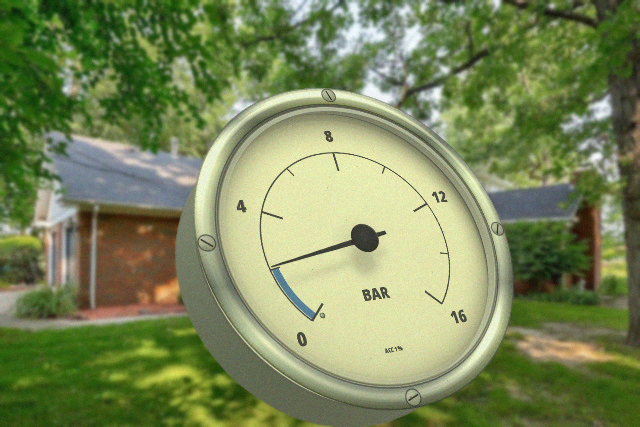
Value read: 2 bar
